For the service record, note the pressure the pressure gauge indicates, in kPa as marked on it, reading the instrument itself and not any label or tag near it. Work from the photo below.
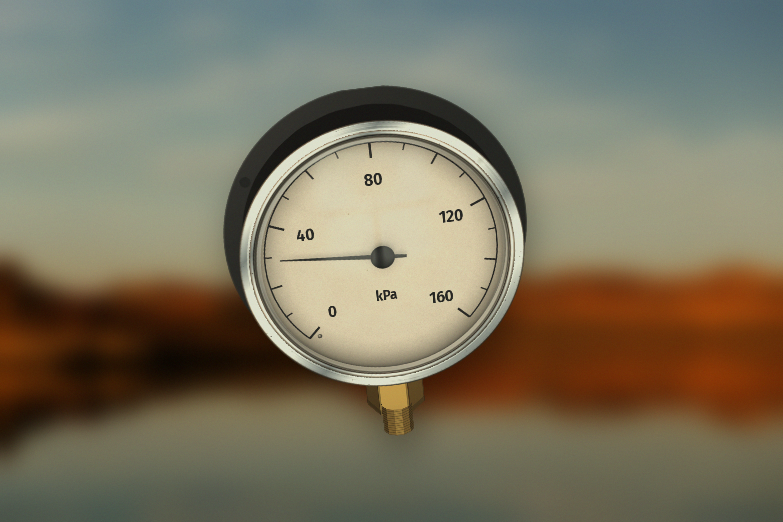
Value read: 30 kPa
